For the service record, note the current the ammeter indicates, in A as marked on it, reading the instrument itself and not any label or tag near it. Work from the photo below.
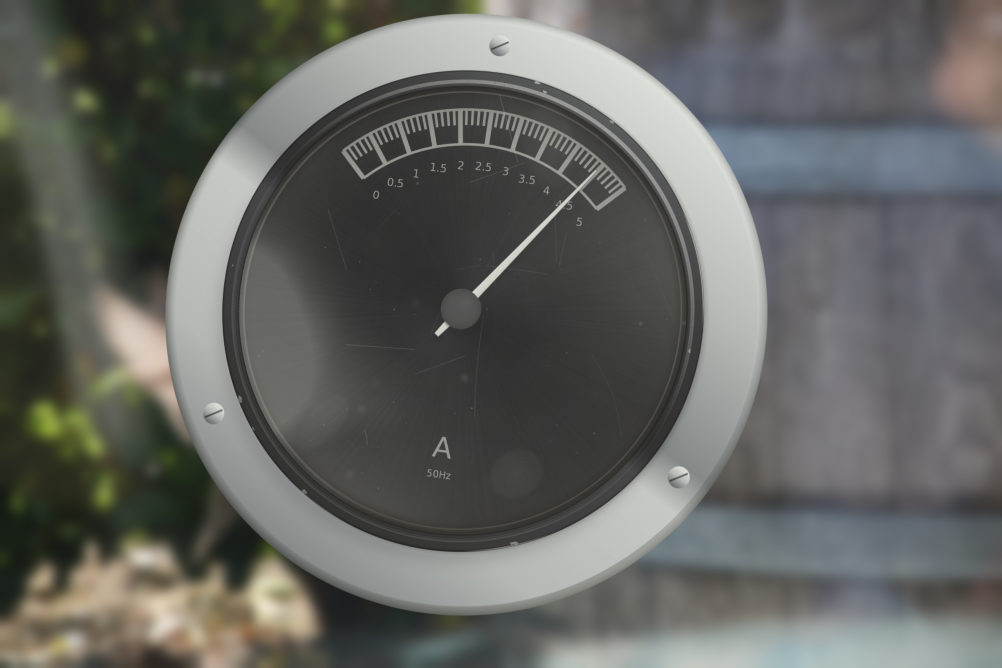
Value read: 4.5 A
